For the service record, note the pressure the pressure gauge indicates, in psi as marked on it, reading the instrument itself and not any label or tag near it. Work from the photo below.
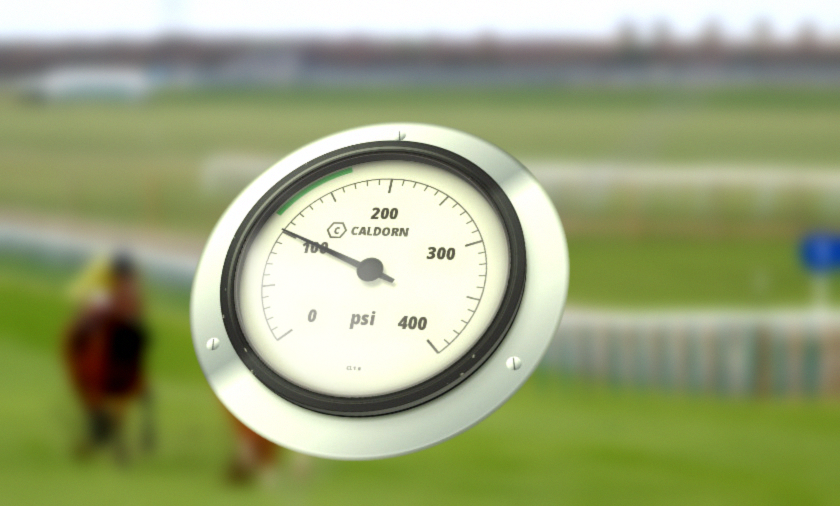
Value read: 100 psi
